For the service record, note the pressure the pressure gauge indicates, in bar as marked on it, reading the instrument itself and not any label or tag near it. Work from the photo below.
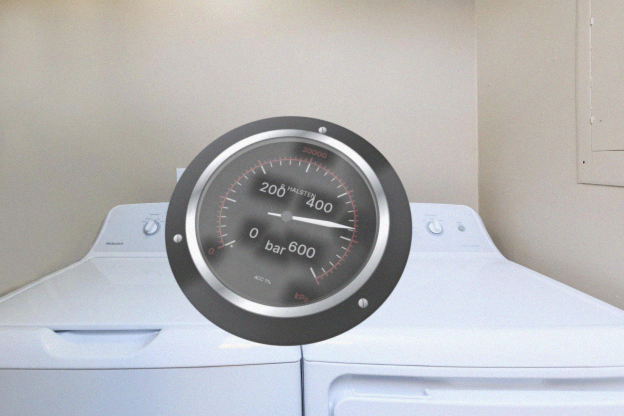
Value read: 480 bar
